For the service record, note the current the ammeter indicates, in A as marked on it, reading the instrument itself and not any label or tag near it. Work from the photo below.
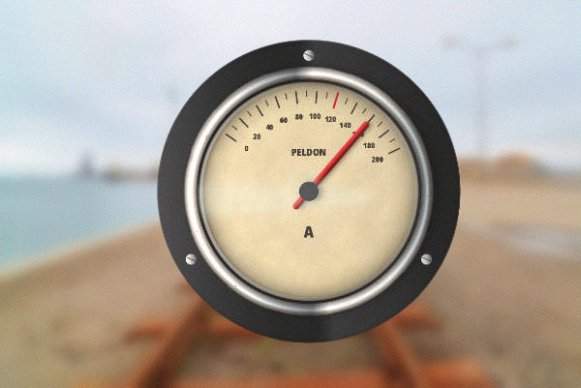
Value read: 160 A
